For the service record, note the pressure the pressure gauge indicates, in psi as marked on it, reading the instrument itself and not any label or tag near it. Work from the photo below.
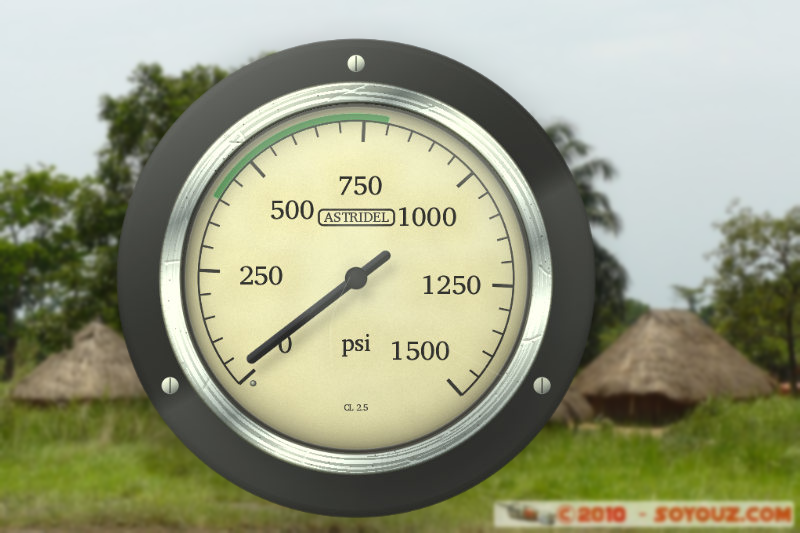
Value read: 25 psi
